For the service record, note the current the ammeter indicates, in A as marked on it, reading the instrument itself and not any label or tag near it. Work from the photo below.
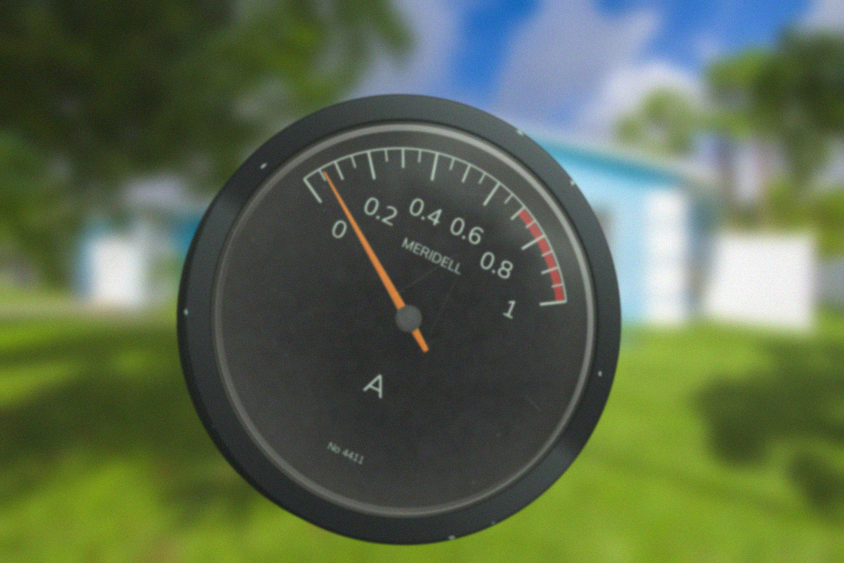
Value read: 0.05 A
